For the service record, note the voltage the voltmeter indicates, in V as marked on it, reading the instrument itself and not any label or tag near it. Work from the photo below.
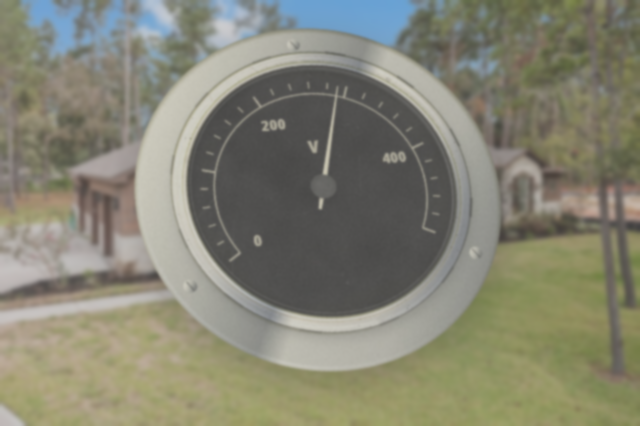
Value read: 290 V
